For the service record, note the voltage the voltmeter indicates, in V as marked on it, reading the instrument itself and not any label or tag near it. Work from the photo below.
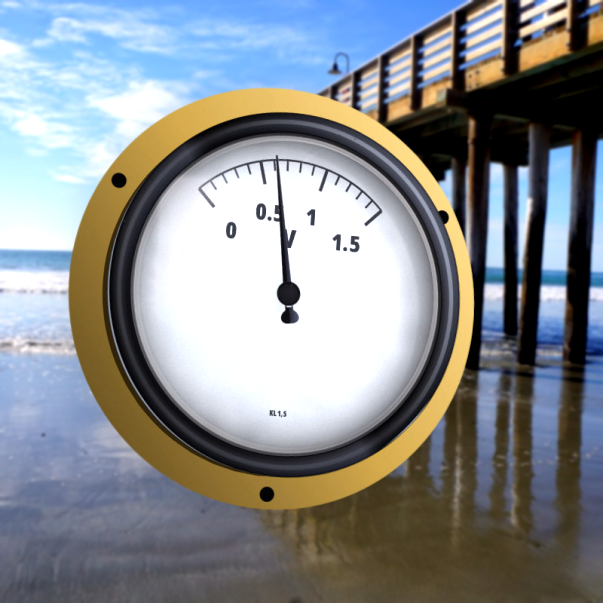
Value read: 0.6 V
